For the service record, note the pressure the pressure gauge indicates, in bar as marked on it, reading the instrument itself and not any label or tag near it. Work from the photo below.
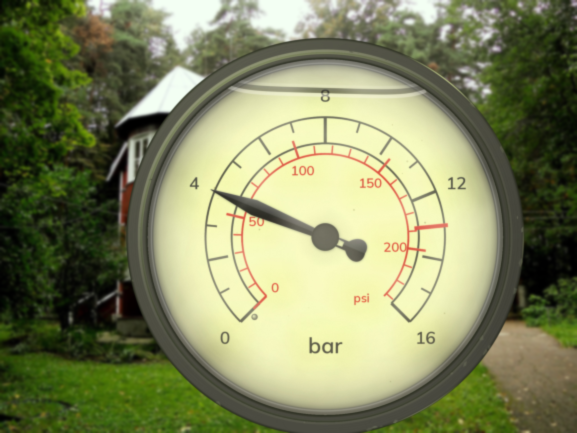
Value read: 4 bar
